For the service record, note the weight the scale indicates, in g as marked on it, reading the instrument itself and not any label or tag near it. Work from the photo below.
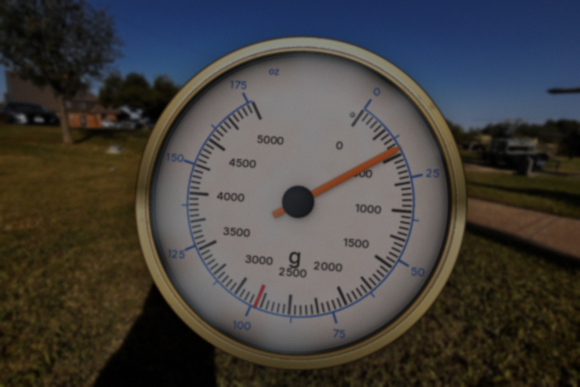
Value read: 450 g
